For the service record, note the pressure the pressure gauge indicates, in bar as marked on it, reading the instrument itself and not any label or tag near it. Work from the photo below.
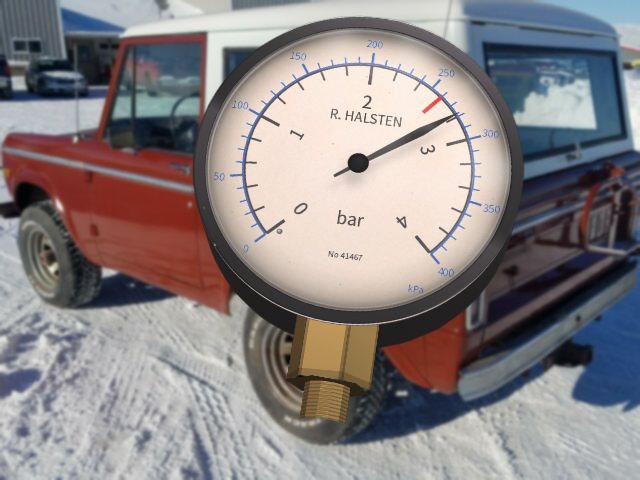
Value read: 2.8 bar
